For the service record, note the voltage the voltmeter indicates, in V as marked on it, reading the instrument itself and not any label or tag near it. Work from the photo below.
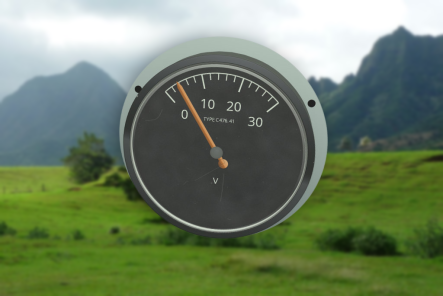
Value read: 4 V
